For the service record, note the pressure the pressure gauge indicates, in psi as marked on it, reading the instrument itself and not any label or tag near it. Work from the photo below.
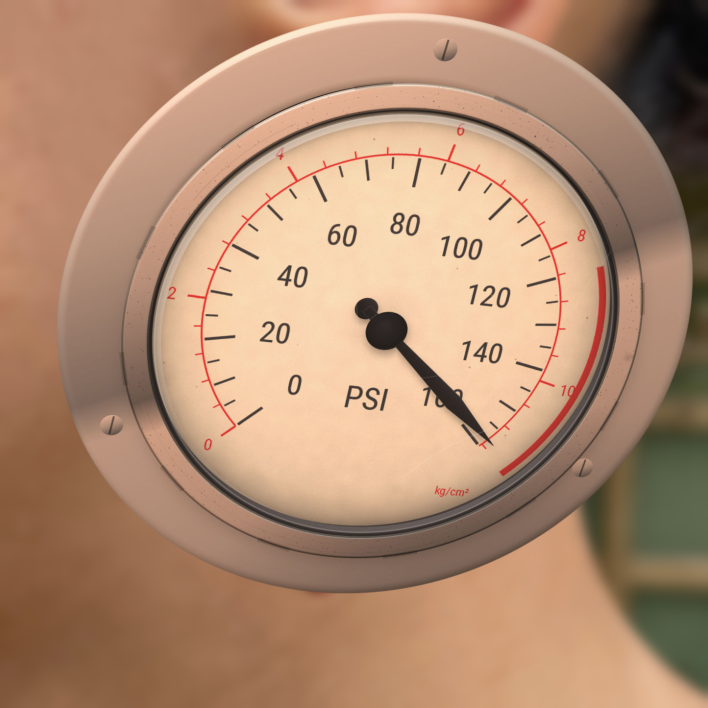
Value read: 157.5 psi
